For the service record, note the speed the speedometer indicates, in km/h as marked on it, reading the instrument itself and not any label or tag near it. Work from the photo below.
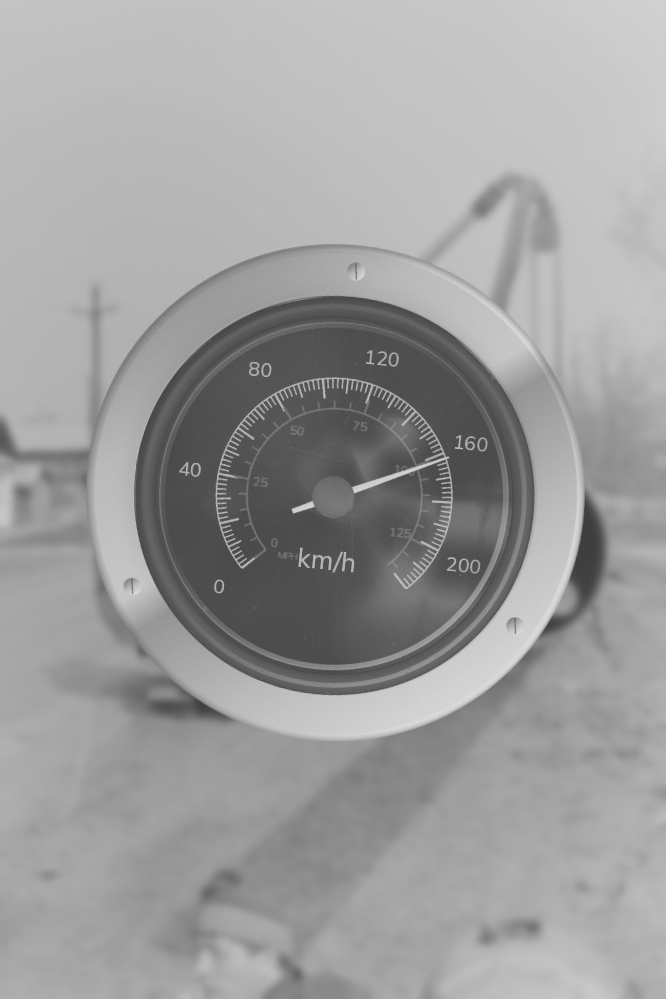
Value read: 162 km/h
